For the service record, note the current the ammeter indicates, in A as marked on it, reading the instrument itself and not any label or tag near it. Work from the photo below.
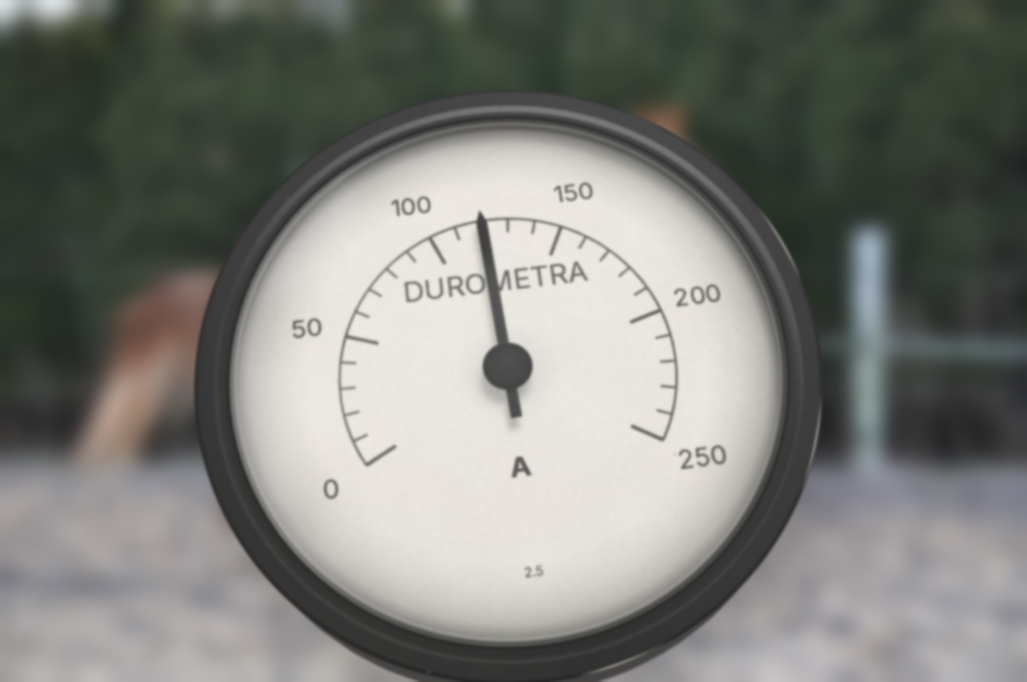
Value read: 120 A
